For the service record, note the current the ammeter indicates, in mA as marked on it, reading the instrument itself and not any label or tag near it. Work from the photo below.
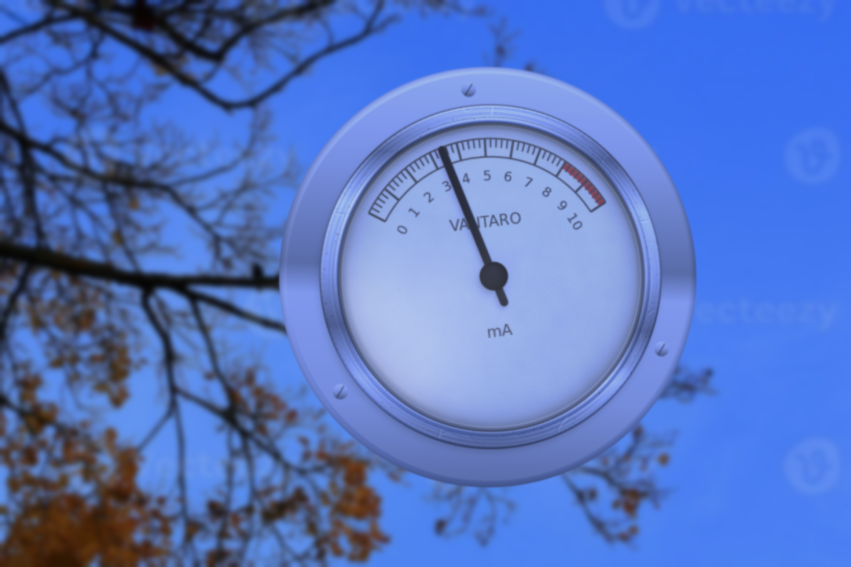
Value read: 3.4 mA
